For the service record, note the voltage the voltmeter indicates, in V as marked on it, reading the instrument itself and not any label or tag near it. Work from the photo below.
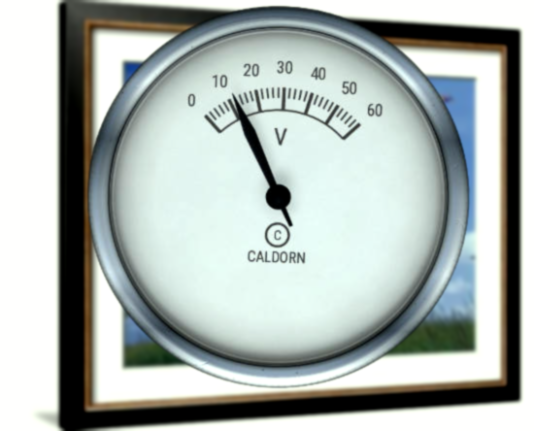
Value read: 12 V
